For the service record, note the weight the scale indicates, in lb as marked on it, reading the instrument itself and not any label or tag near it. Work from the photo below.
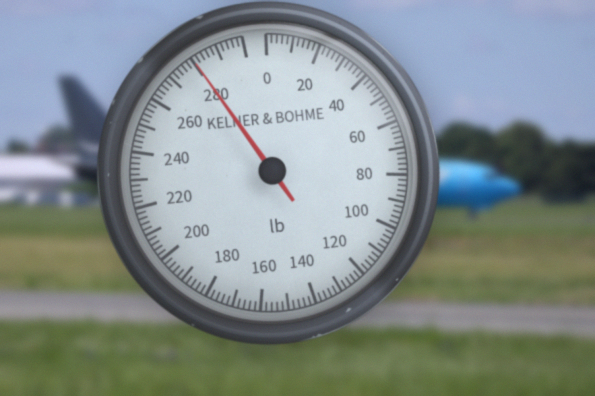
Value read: 280 lb
